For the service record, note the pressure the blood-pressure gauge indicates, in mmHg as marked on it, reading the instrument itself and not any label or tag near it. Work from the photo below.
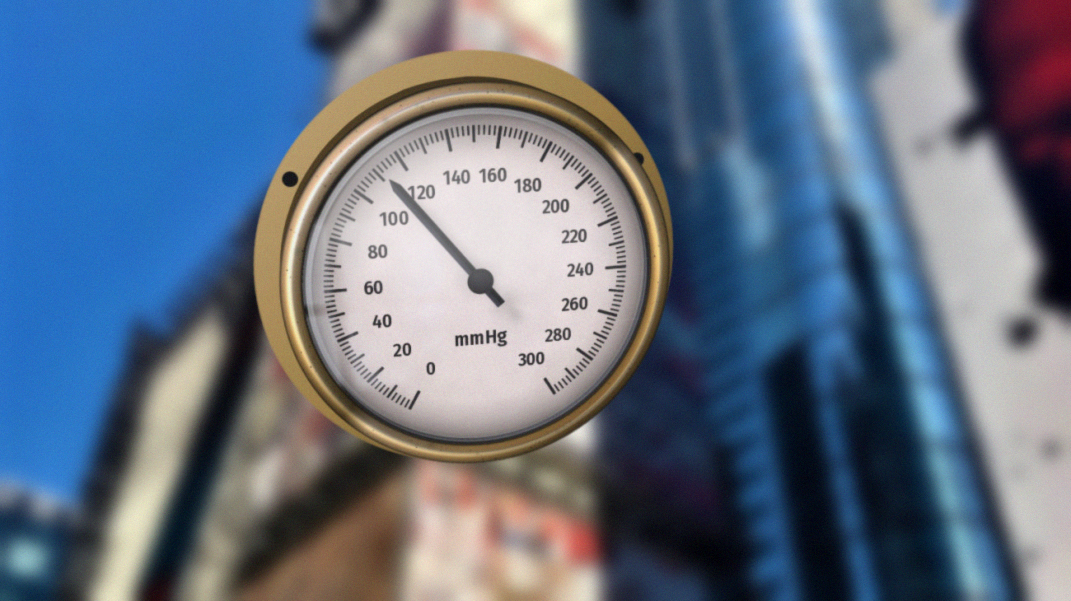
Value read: 112 mmHg
